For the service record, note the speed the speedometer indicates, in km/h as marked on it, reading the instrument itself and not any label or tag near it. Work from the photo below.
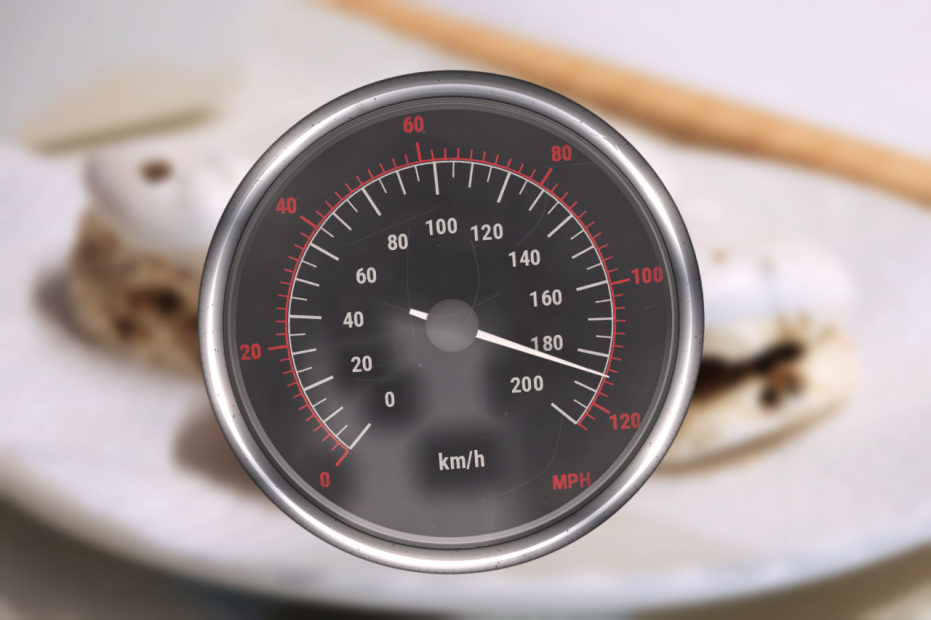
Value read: 185 km/h
